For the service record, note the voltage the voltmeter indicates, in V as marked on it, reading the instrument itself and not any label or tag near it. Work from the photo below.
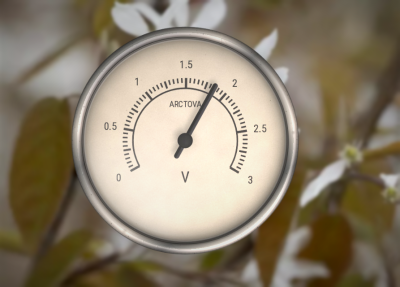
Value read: 1.85 V
